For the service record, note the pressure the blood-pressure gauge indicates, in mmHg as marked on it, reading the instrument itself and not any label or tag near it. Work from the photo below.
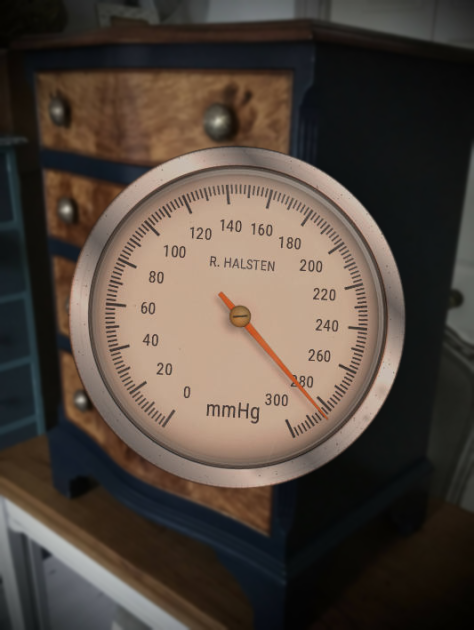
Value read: 284 mmHg
